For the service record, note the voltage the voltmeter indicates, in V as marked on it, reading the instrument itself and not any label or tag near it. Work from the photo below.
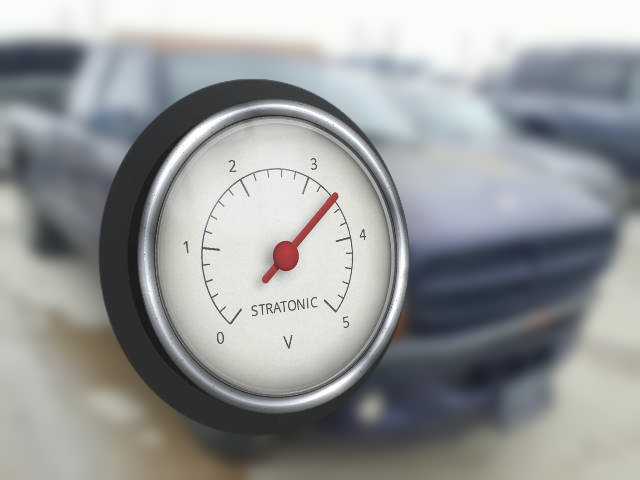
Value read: 3.4 V
